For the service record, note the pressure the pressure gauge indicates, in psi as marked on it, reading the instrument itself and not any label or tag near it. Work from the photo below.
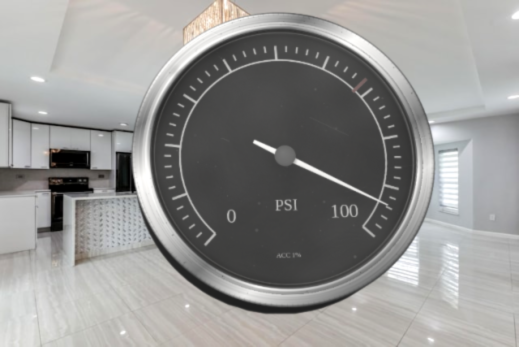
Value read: 94 psi
